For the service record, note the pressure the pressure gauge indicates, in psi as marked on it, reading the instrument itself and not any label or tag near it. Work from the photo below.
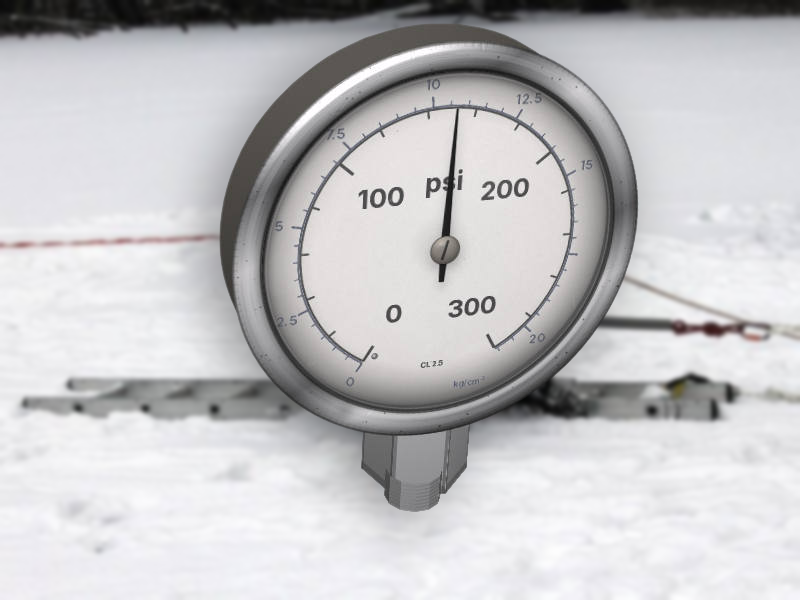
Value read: 150 psi
